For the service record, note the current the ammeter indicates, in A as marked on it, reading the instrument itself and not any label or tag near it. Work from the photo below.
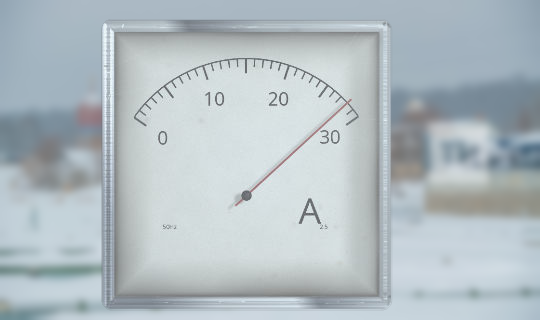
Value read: 28 A
